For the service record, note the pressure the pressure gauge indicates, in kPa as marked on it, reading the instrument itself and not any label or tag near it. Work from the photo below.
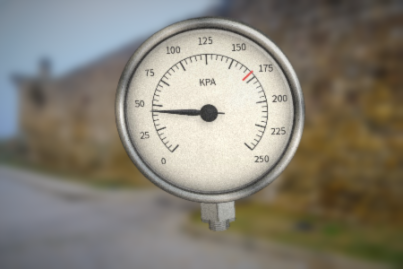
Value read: 45 kPa
